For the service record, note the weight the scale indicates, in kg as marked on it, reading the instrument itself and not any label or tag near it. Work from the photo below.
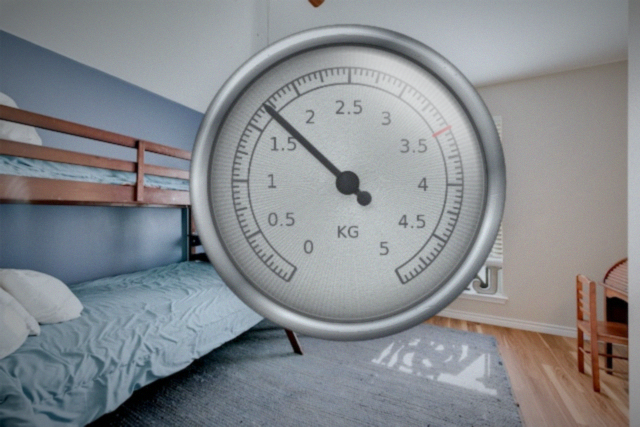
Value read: 1.7 kg
